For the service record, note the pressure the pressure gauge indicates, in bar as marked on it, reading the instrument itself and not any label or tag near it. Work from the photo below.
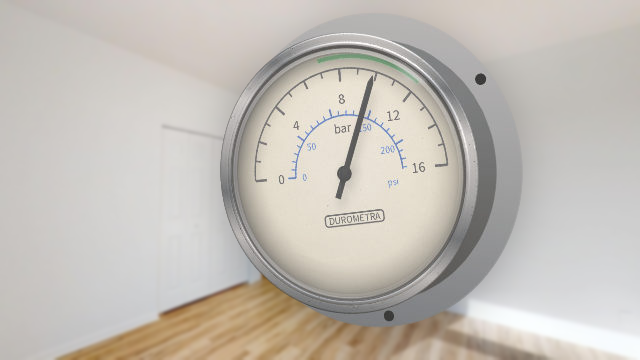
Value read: 10 bar
